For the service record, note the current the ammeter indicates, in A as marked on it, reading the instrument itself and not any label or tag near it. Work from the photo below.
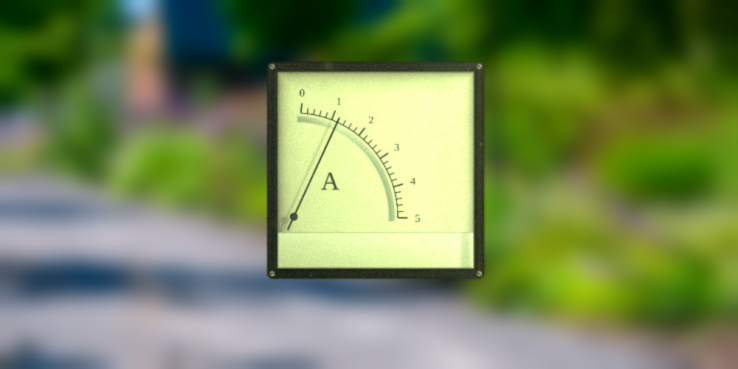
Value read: 1.2 A
